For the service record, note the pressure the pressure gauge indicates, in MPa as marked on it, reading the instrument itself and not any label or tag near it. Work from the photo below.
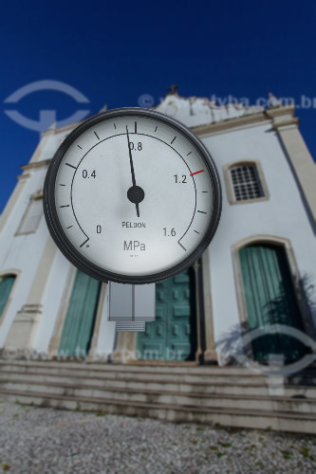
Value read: 0.75 MPa
